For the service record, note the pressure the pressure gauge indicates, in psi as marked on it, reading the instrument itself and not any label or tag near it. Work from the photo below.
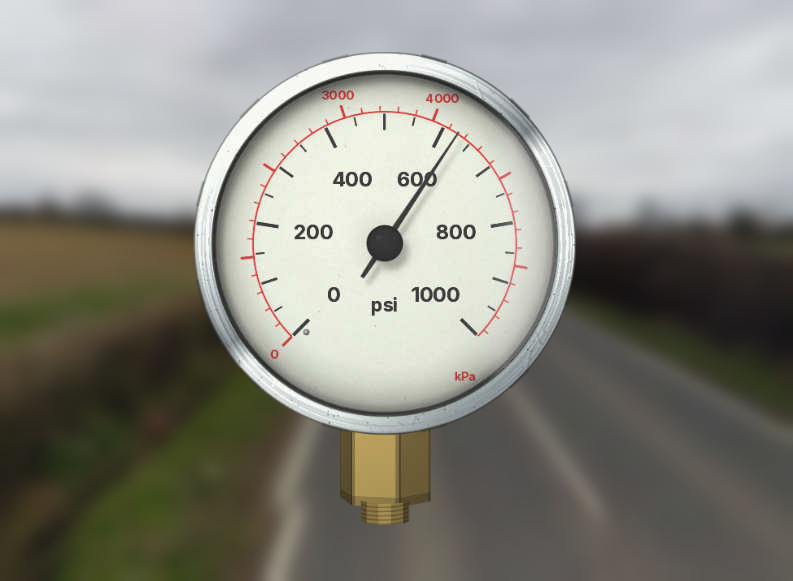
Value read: 625 psi
